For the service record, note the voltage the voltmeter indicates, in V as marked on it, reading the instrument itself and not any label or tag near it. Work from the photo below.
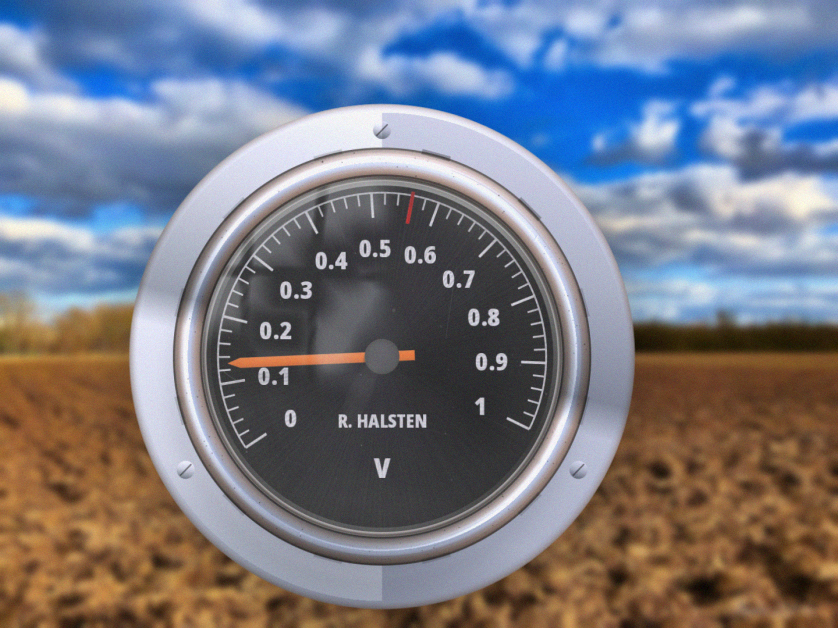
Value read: 0.13 V
